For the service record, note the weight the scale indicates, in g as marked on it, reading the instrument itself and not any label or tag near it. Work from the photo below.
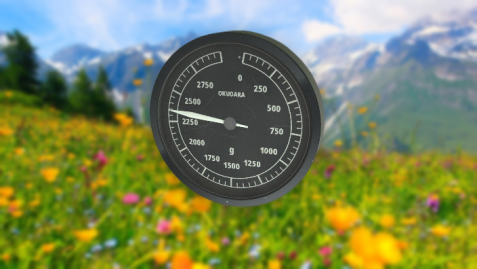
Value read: 2350 g
